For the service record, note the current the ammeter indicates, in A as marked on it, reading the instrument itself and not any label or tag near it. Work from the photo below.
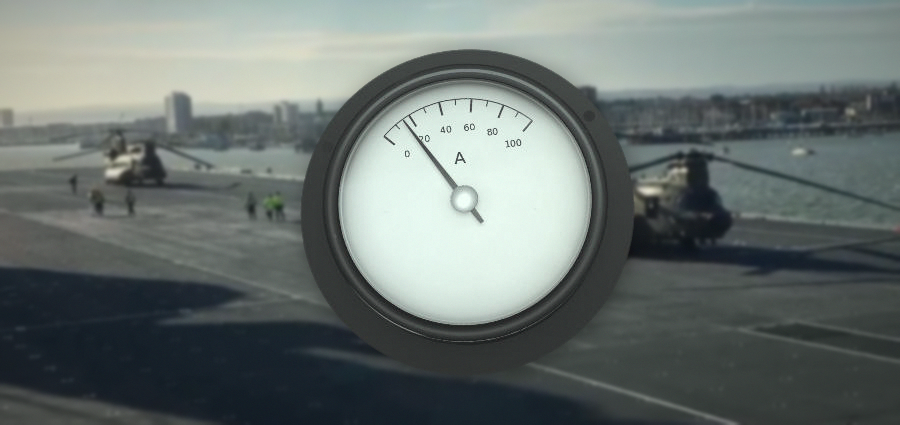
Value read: 15 A
